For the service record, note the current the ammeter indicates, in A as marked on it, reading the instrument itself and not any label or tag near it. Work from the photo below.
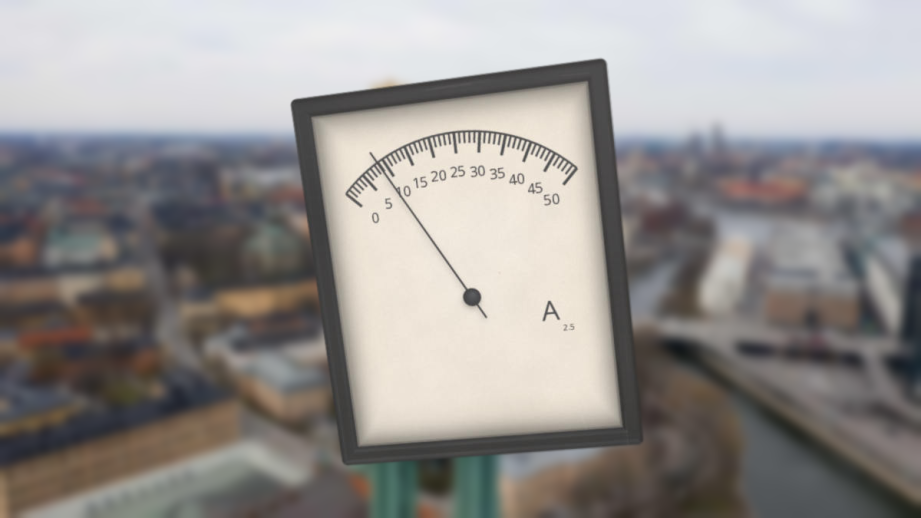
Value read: 9 A
